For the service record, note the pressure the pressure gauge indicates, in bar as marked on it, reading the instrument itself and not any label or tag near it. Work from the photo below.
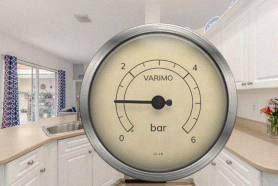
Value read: 1 bar
